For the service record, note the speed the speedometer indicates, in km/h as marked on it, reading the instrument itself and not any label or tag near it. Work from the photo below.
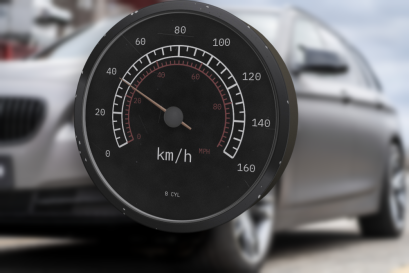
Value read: 40 km/h
